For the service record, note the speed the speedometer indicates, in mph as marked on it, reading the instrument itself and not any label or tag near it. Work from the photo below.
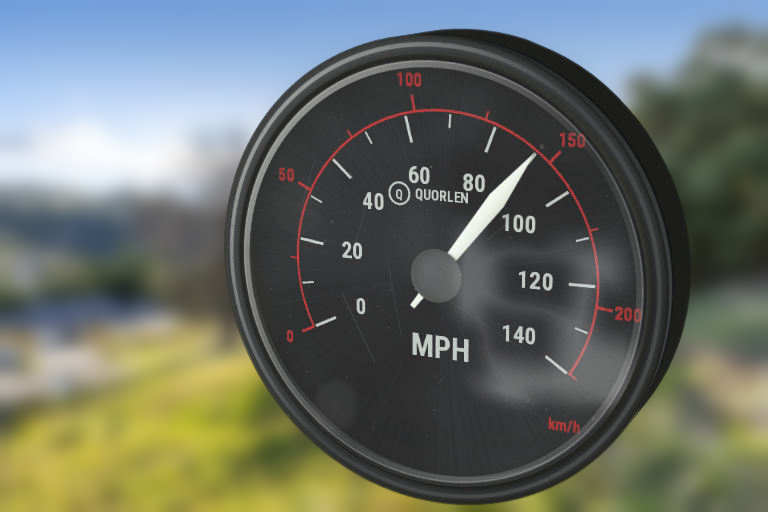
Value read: 90 mph
